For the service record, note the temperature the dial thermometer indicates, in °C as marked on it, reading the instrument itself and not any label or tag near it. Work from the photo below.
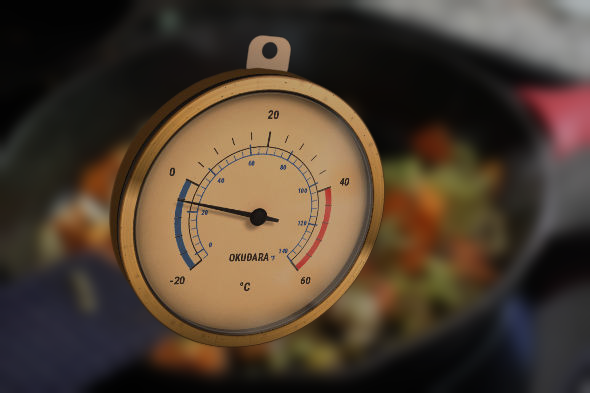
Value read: -4 °C
